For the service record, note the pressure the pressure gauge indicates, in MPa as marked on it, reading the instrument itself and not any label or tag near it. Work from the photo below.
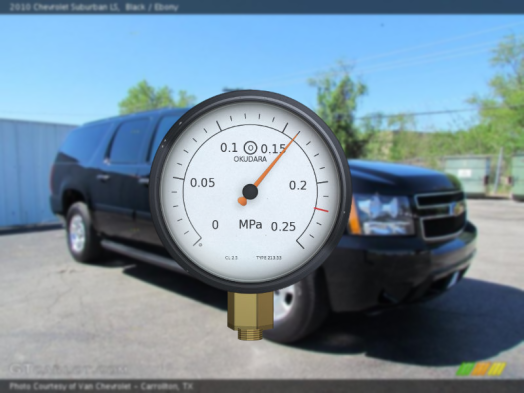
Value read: 0.16 MPa
